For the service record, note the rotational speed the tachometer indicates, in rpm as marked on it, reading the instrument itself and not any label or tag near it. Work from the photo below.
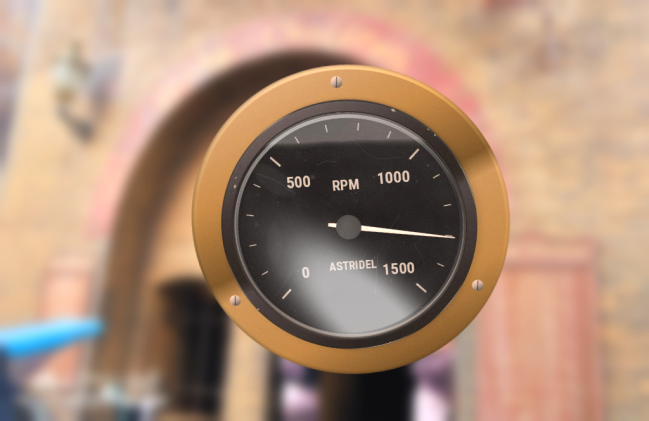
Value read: 1300 rpm
